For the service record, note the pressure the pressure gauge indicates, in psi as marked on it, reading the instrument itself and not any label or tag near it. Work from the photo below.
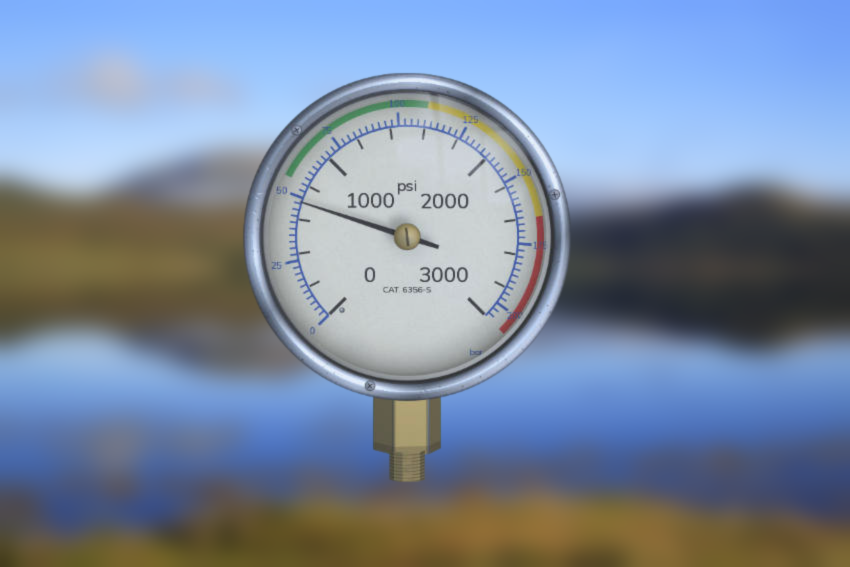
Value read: 700 psi
